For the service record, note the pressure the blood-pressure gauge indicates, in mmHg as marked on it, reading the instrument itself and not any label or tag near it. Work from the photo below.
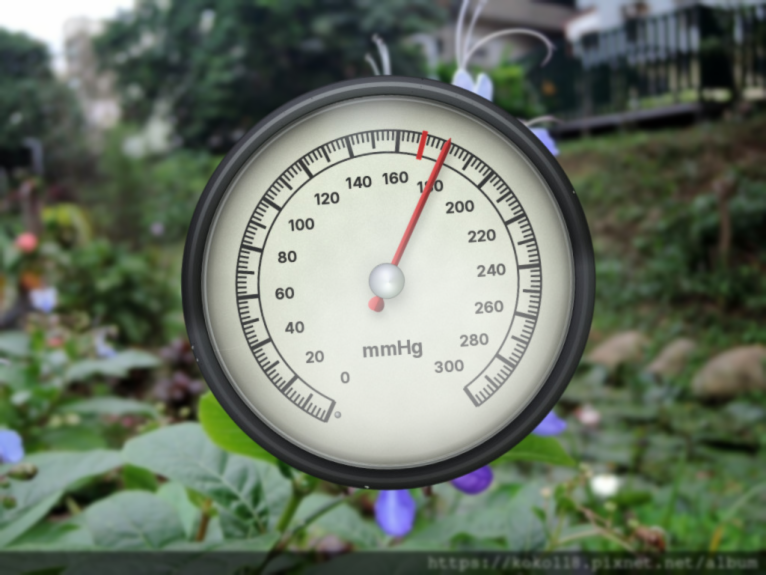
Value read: 180 mmHg
